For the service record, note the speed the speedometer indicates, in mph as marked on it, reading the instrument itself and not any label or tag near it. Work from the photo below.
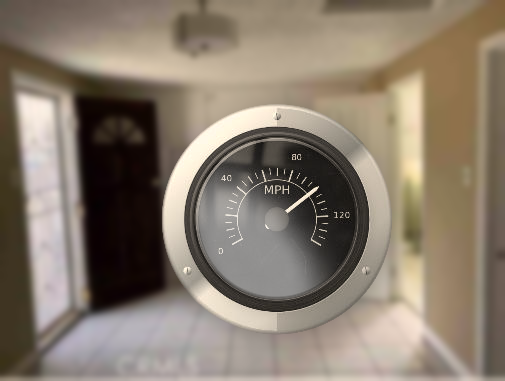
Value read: 100 mph
